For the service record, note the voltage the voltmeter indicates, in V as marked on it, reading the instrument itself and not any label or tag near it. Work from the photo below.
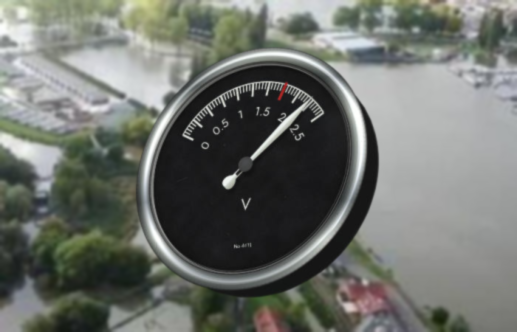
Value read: 2.25 V
